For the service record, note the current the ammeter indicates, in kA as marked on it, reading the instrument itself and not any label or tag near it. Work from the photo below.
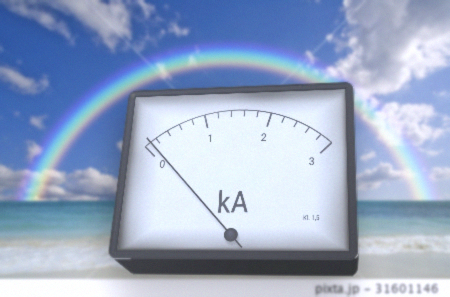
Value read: 0.1 kA
